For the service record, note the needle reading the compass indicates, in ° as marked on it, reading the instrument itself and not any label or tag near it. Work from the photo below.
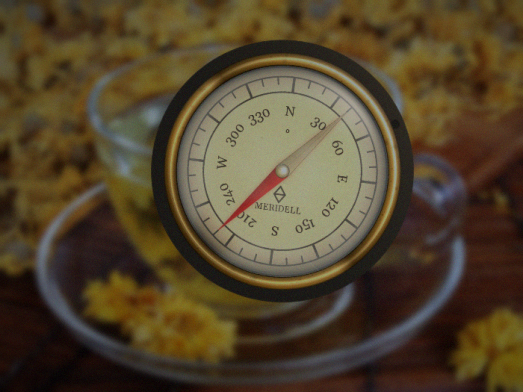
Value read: 220 °
